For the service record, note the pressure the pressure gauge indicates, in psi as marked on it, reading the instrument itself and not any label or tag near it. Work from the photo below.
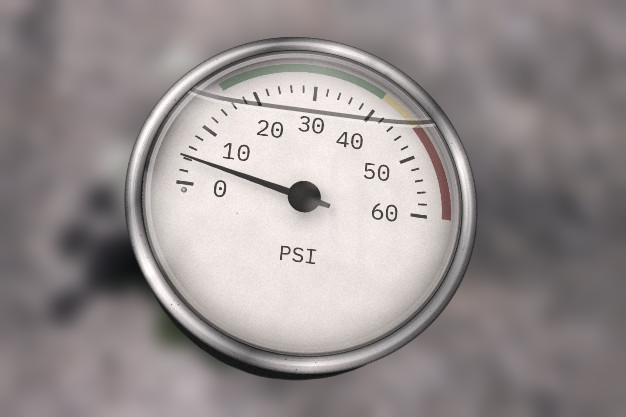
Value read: 4 psi
